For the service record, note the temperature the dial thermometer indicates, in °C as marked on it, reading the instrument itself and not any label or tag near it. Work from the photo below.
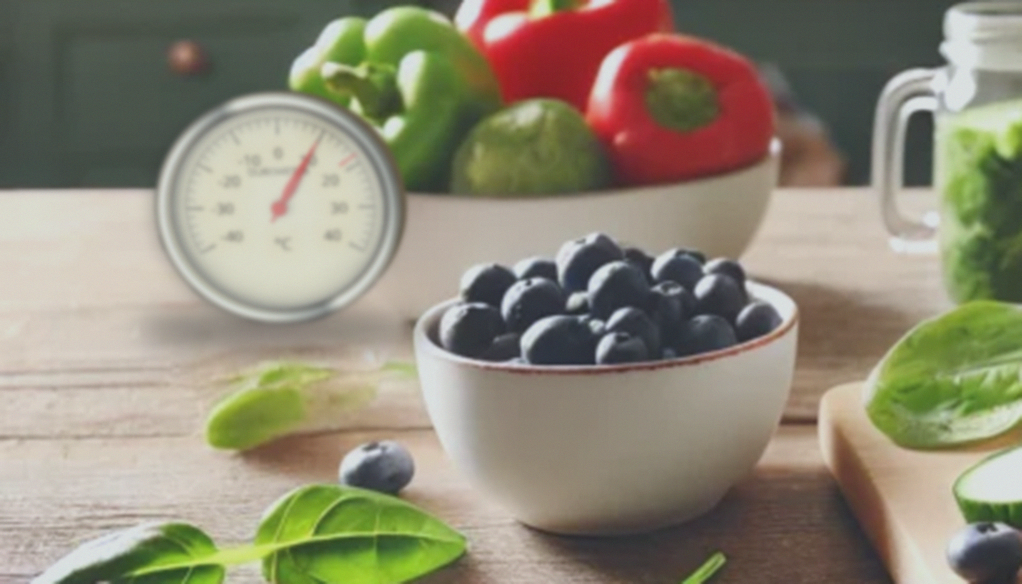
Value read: 10 °C
